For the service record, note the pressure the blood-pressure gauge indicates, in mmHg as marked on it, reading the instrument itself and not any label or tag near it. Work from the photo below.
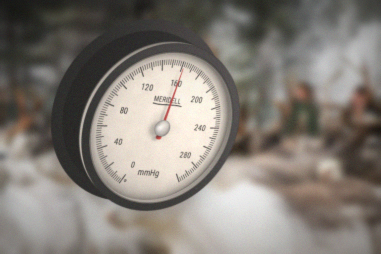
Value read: 160 mmHg
